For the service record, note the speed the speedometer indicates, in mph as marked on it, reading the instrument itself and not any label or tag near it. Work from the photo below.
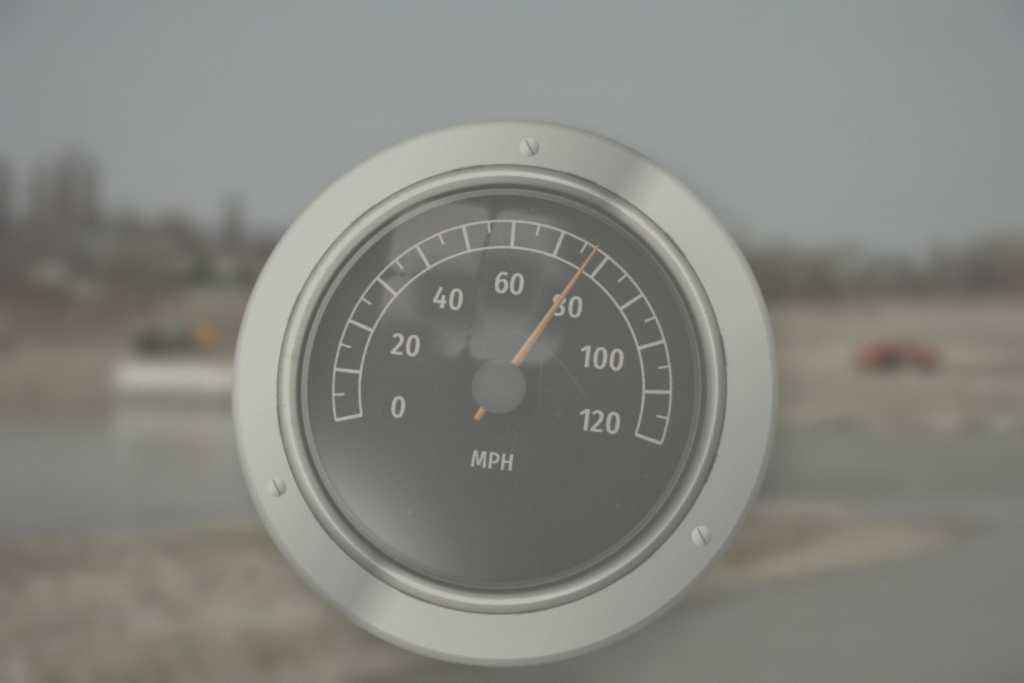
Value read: 77.5 mph
